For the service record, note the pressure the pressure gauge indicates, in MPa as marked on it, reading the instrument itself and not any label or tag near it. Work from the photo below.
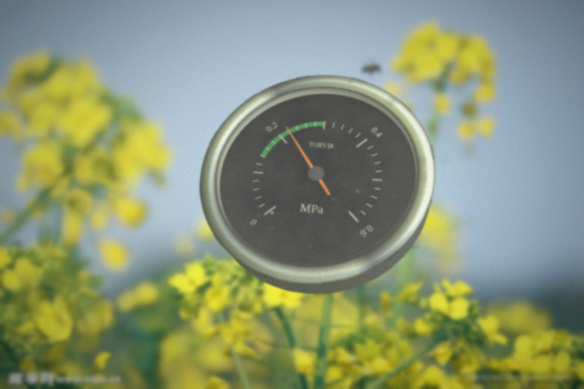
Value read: 0.22 MPa
